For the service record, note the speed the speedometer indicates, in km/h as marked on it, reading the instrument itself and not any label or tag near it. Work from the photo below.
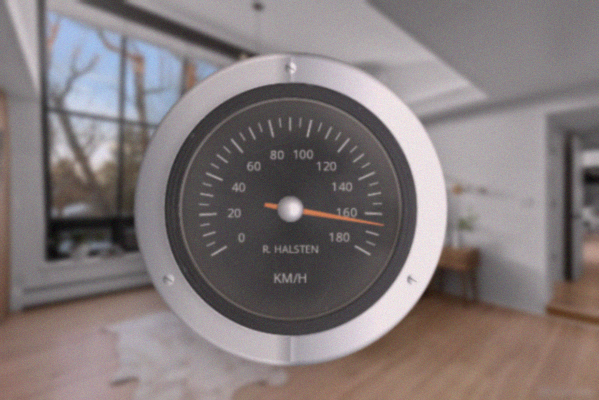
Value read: 165 km/h
